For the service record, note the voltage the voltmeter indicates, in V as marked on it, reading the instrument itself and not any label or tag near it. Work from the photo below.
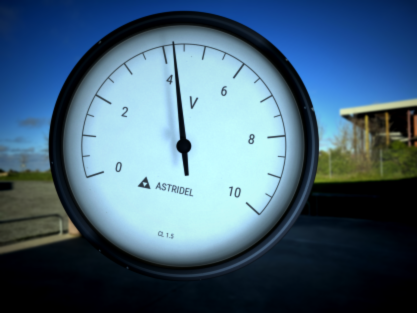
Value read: 4.25 V
